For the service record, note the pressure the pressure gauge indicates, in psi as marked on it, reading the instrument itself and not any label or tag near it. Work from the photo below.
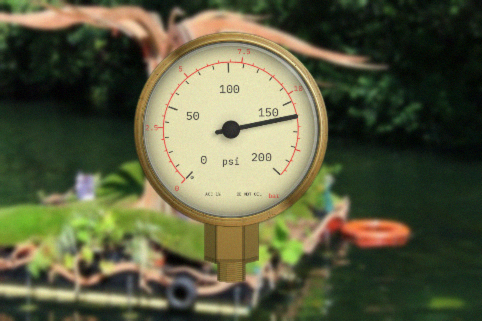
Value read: 160 psi
